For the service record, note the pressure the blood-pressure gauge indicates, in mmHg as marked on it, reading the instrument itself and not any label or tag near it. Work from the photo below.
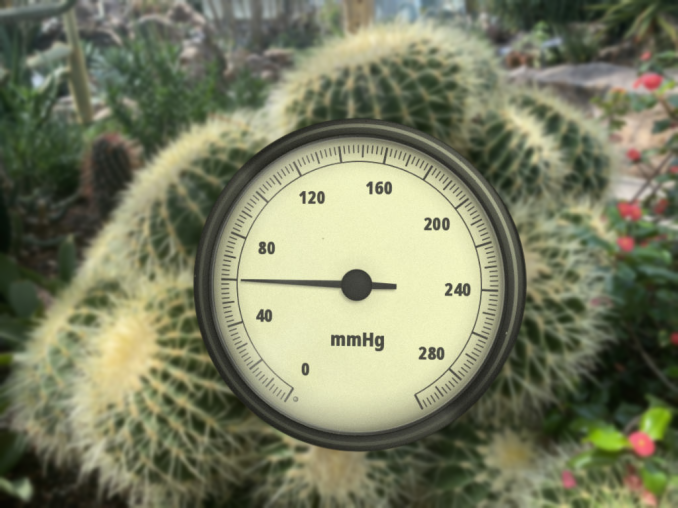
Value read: 60 mmHg
